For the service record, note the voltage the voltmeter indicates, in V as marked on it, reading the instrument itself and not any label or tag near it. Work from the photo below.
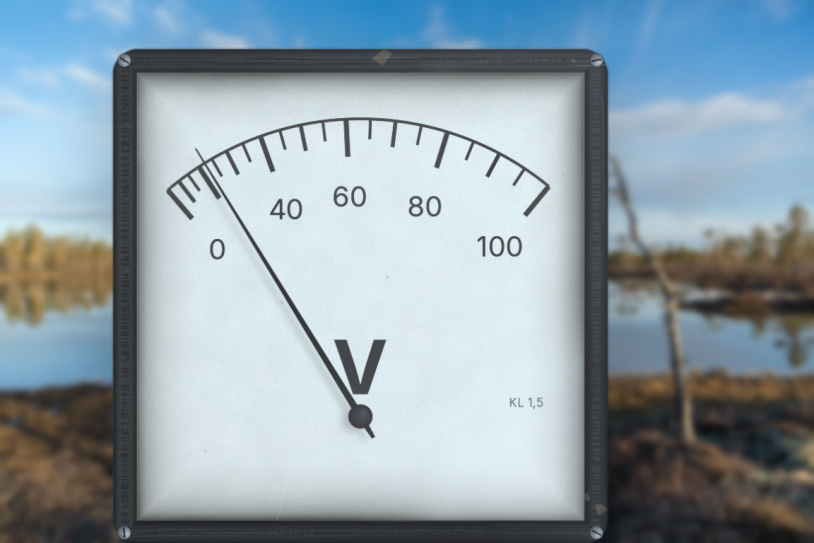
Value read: 22.5 V
